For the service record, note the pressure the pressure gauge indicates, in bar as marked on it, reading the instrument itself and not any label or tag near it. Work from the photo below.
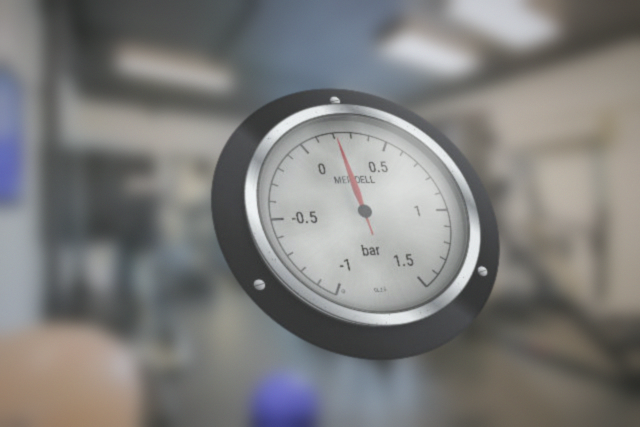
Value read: 0.2 bar
